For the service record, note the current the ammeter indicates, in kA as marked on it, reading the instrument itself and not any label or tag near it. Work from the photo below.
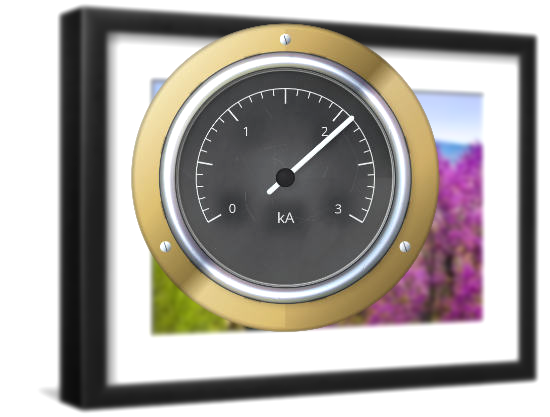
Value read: 2.1 kA
